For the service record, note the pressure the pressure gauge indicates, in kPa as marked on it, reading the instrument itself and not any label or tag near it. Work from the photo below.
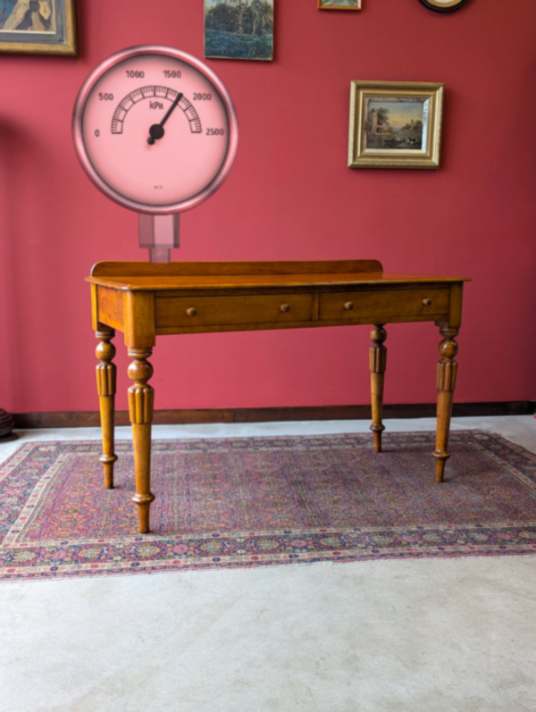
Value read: 1750 kPa
